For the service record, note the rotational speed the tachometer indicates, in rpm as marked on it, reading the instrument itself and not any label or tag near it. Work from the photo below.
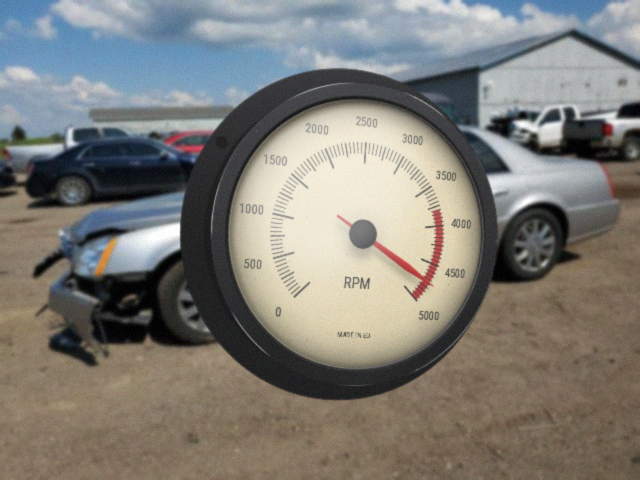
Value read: 4750 rpm
